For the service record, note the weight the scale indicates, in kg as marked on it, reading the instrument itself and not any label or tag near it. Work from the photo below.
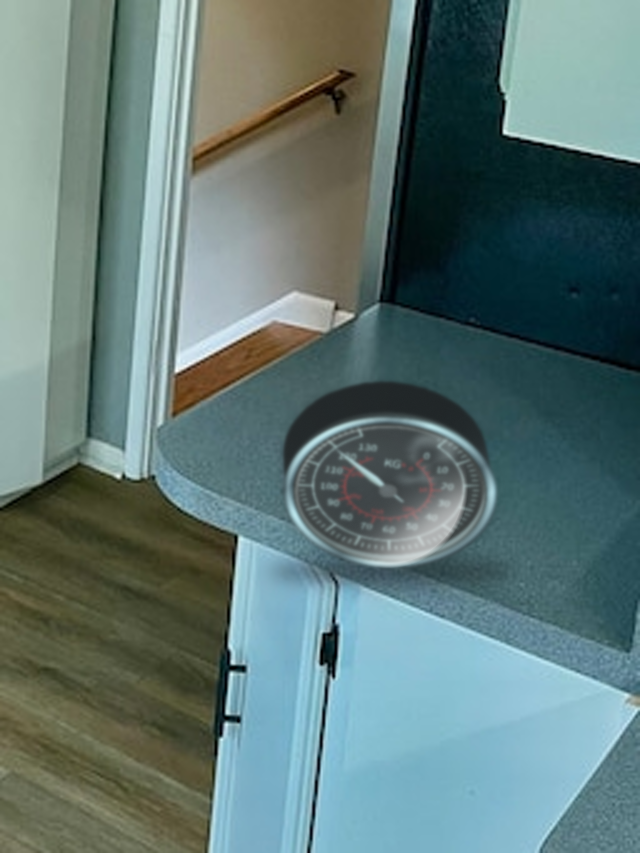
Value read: 120 kg
